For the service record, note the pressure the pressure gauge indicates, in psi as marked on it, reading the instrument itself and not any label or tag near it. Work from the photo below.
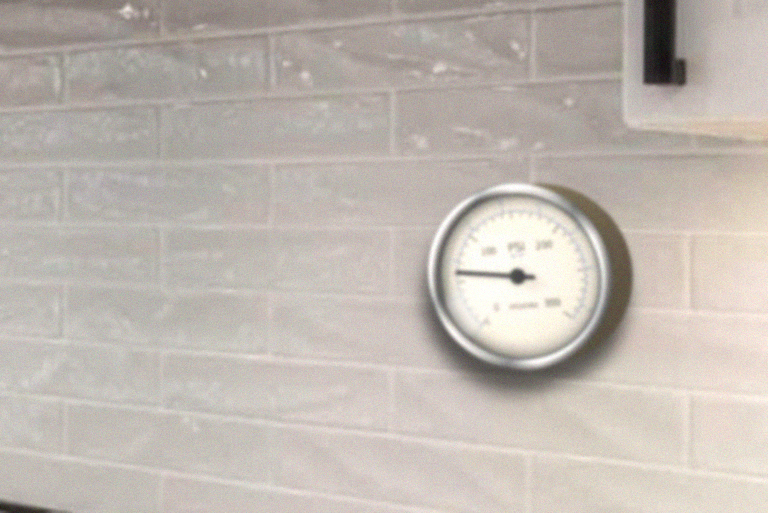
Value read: 60 psi
